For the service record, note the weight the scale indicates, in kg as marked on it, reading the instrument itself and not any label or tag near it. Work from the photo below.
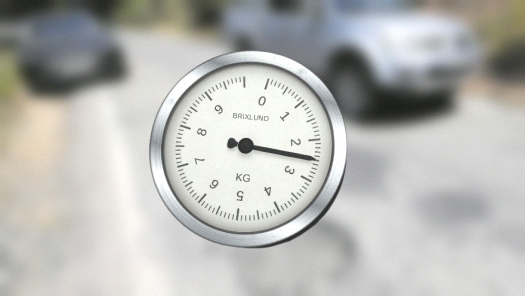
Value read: 2.5 kg
